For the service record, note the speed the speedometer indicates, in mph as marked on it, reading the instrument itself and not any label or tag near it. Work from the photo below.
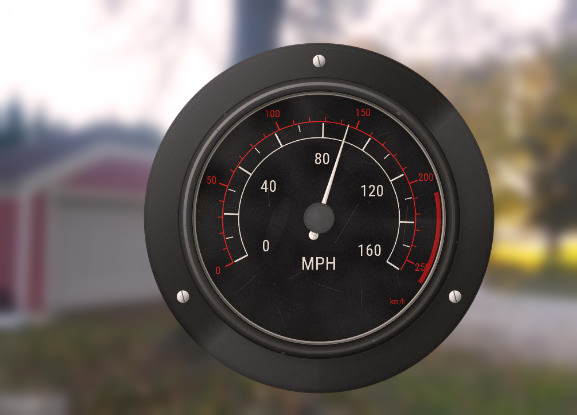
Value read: 90 mph
